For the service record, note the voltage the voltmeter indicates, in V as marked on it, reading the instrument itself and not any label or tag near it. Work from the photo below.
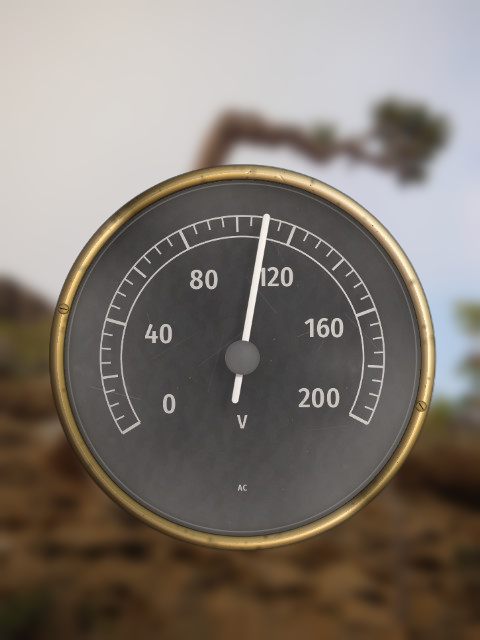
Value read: 110 V
